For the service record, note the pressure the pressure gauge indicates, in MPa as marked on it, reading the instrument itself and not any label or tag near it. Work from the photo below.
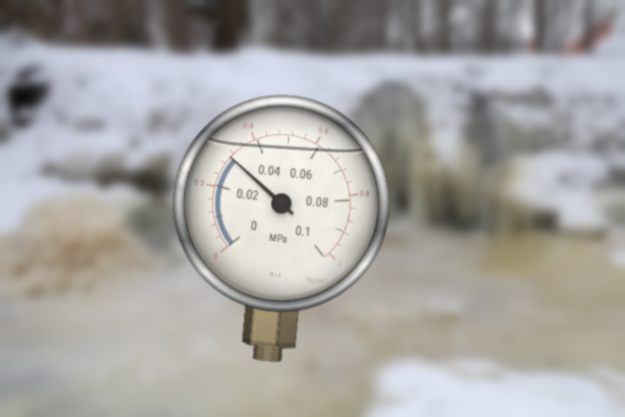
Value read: 0.03 MPa
